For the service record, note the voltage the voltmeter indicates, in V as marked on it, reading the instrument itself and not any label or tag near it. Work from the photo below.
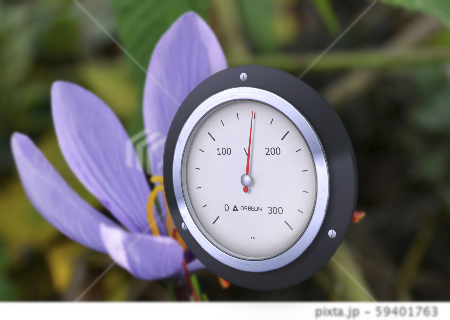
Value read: 160 V
